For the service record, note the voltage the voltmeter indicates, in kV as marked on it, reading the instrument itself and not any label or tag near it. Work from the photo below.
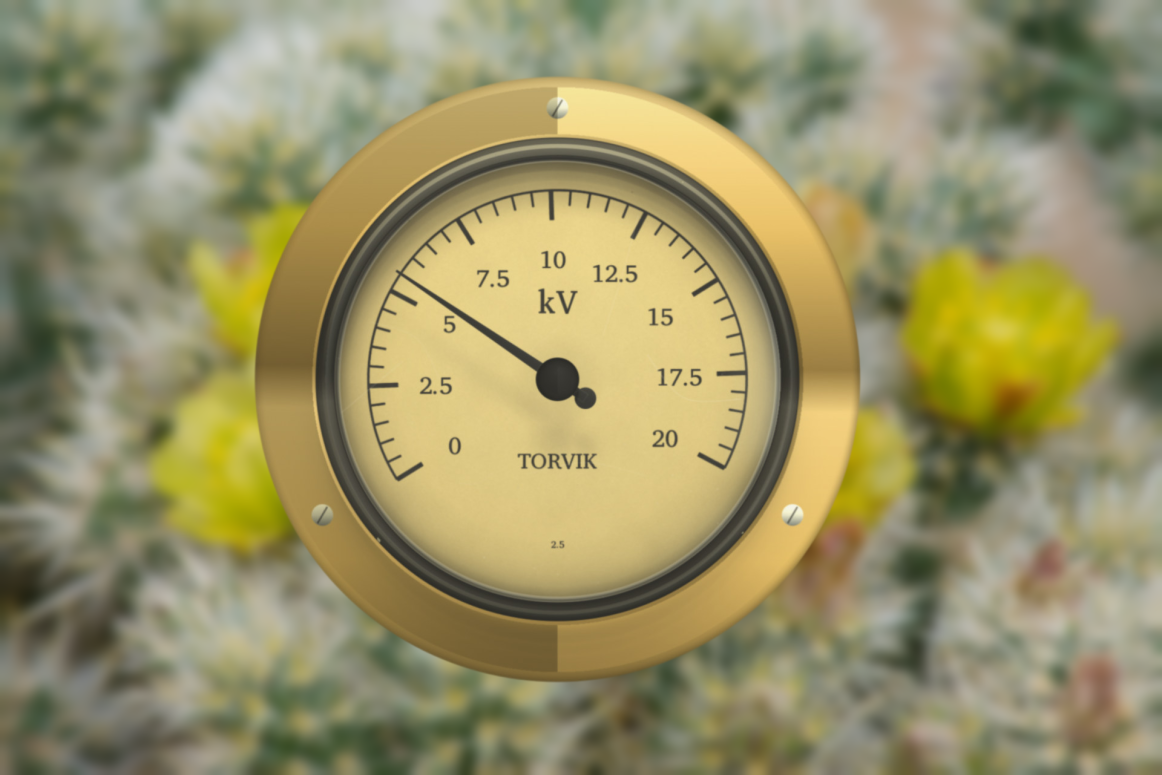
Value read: 5.5 kV
